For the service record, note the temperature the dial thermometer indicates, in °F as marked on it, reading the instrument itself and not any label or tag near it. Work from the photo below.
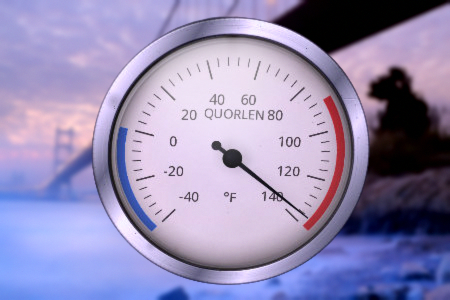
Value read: 136 °F
